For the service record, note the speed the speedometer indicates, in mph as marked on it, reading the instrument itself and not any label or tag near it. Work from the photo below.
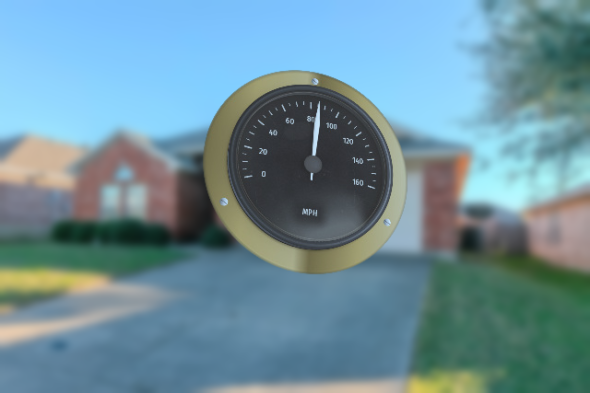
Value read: 85 mph
